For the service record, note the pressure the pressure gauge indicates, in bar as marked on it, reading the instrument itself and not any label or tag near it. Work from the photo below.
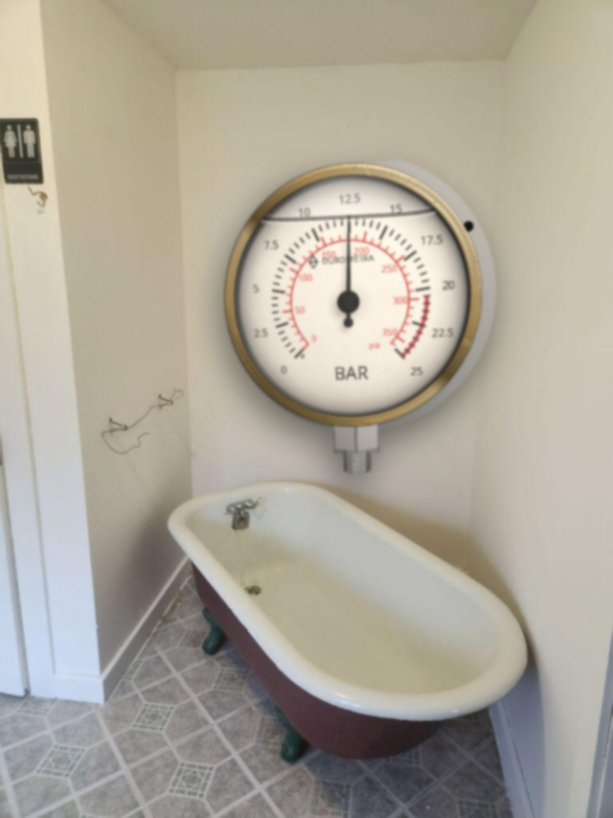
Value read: 12.5 bar
